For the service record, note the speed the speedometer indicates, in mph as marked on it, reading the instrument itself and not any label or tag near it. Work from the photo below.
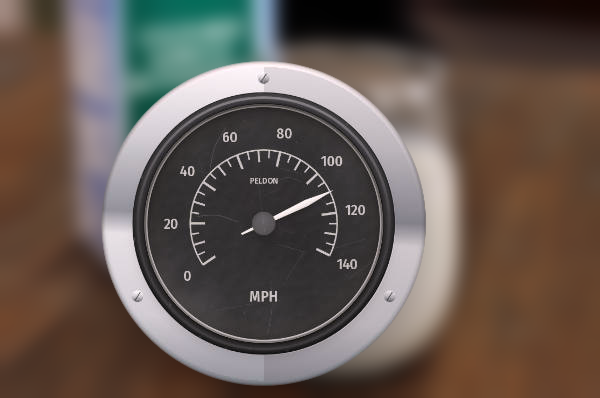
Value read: 110 mph
